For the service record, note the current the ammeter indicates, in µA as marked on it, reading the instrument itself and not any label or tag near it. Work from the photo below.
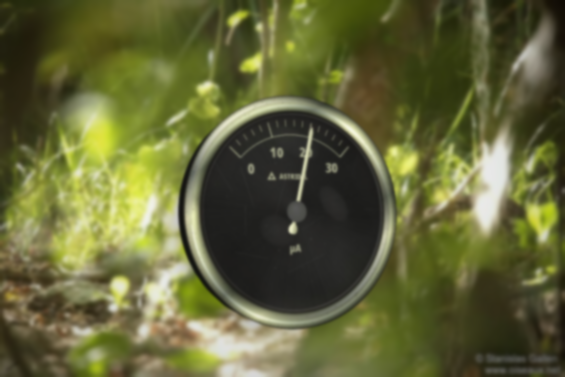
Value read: 20 µA
